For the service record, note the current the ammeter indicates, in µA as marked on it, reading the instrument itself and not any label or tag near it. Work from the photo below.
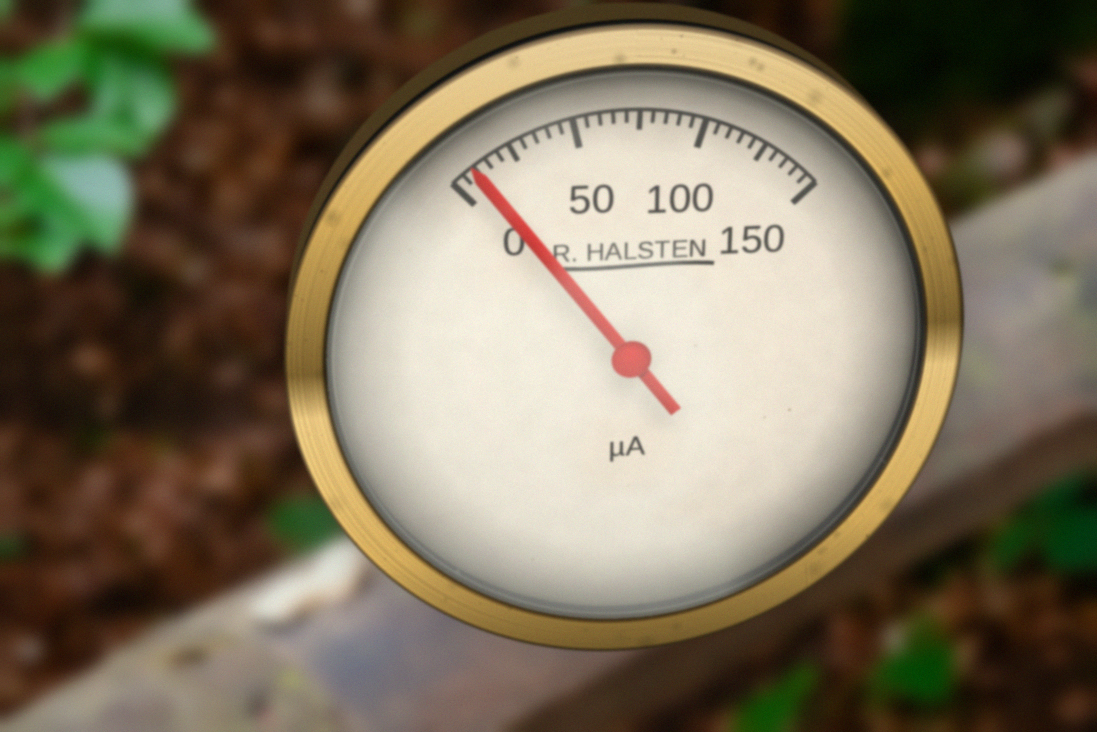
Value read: 10 µA
